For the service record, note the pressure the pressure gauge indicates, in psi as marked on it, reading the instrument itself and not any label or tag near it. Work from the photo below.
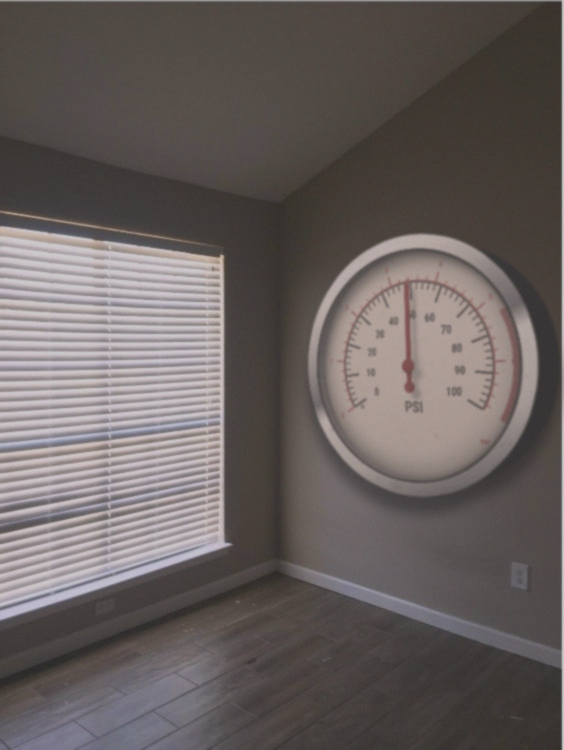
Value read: 50 psi
